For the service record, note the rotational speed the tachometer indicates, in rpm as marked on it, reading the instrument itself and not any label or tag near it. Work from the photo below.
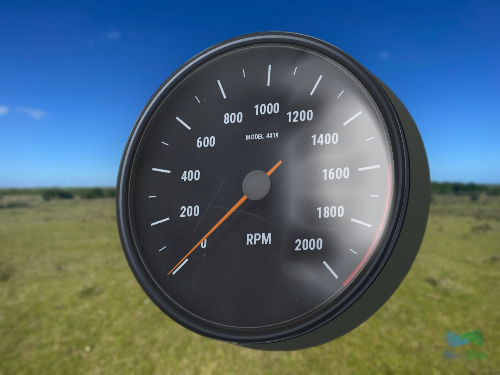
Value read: 0 rpm
